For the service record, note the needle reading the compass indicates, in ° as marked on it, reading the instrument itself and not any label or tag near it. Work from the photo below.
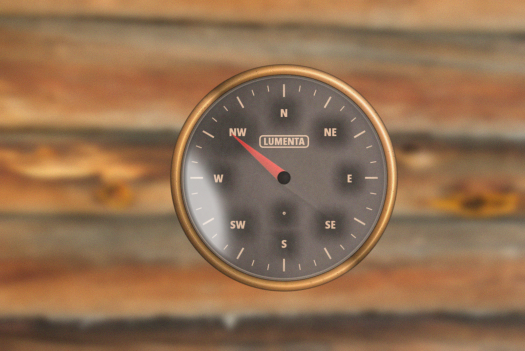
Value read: 310 °
